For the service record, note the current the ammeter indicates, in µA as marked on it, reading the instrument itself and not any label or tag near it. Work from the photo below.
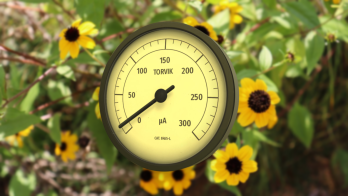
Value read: 10 µA
